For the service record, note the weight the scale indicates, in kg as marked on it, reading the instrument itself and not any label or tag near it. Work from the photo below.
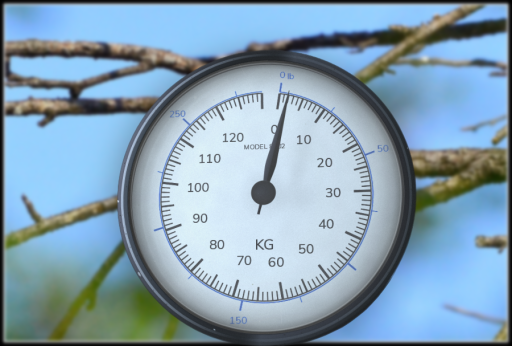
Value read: 2 kg
